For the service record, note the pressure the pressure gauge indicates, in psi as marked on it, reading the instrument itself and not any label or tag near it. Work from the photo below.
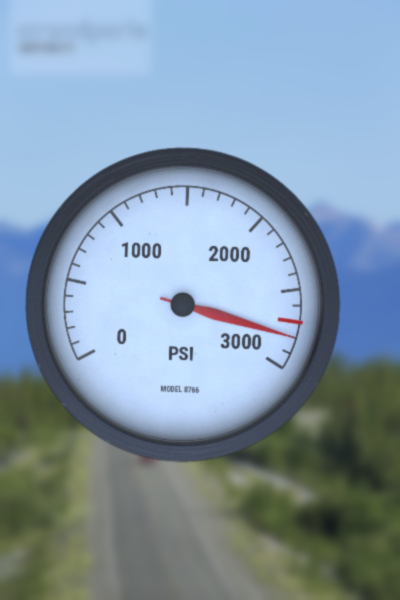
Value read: 2800 psi
